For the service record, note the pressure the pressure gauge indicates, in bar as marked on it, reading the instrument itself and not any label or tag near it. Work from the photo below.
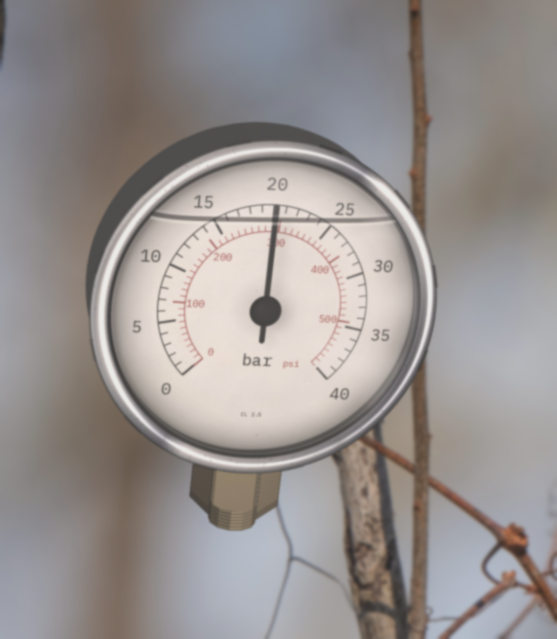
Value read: 20 bar
